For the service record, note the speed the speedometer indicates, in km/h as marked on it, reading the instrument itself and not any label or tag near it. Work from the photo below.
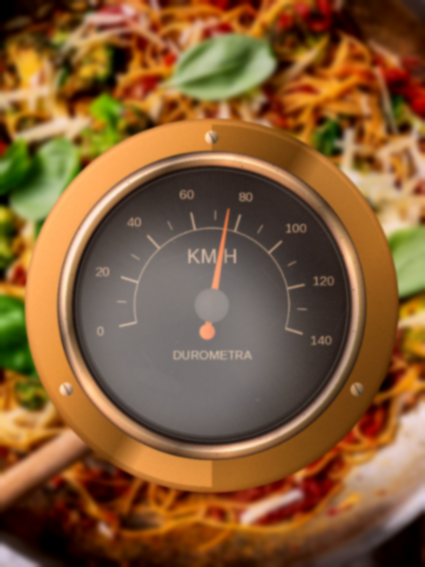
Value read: 75 km/h
